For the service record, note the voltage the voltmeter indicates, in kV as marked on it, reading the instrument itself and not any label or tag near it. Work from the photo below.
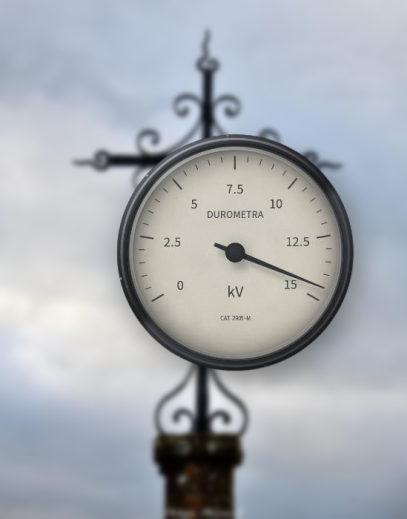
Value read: 14.5 kV
